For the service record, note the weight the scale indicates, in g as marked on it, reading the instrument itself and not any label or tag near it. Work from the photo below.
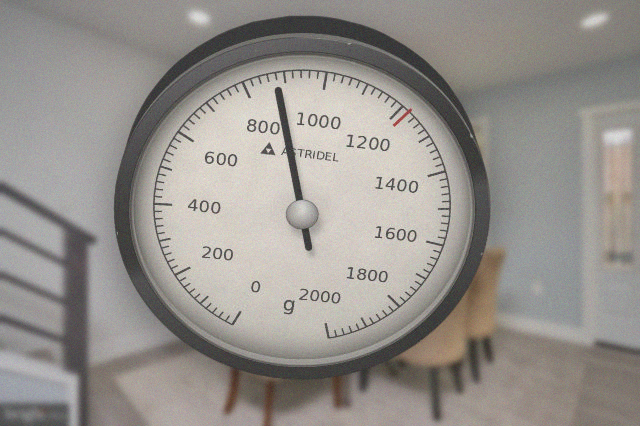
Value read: 880 g
